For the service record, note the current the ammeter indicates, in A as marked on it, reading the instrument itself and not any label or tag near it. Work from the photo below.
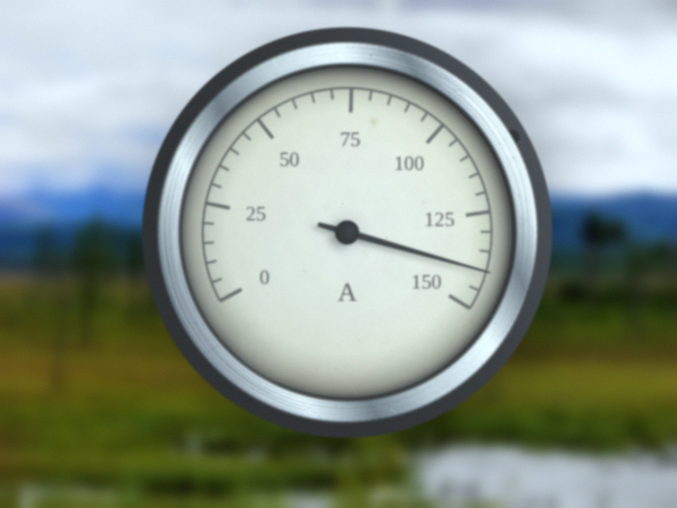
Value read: 140 A
